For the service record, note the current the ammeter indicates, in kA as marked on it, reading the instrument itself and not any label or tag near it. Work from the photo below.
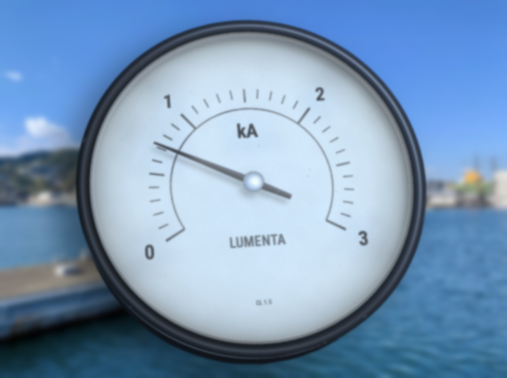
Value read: 0.7 kA
